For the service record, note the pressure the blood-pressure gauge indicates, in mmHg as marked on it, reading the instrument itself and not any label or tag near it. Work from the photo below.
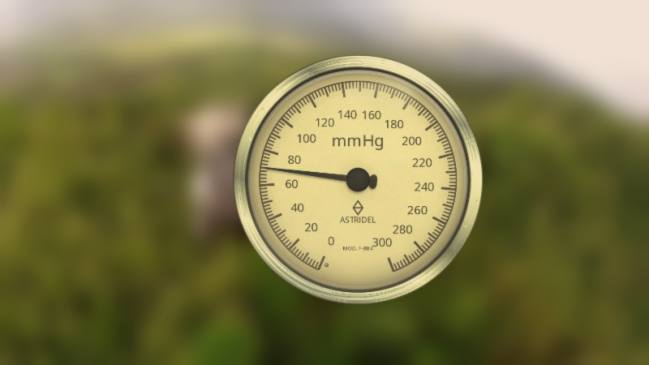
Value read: 70 mmHg
